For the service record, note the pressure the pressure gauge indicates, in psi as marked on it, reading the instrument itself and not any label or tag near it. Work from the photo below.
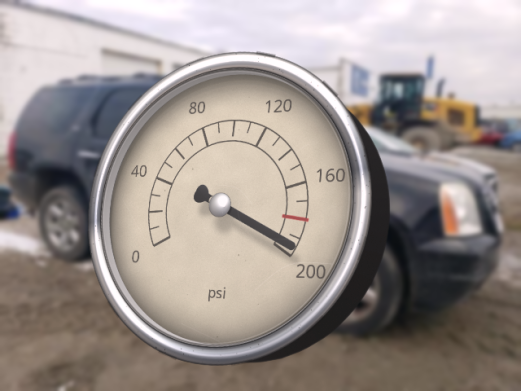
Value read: 195 psi
